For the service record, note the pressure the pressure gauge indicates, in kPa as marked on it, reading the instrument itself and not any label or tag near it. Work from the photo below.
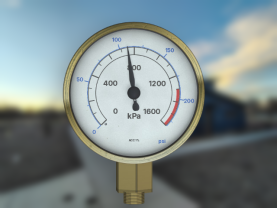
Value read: 750 kPa
